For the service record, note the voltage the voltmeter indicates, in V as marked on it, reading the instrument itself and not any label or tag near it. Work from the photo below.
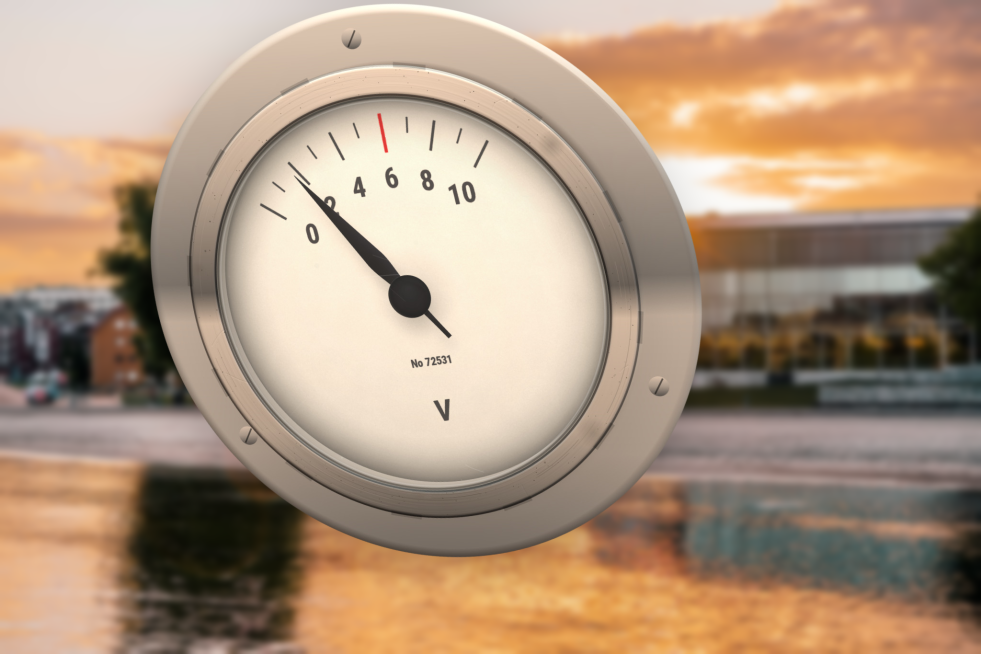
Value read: 2 V
